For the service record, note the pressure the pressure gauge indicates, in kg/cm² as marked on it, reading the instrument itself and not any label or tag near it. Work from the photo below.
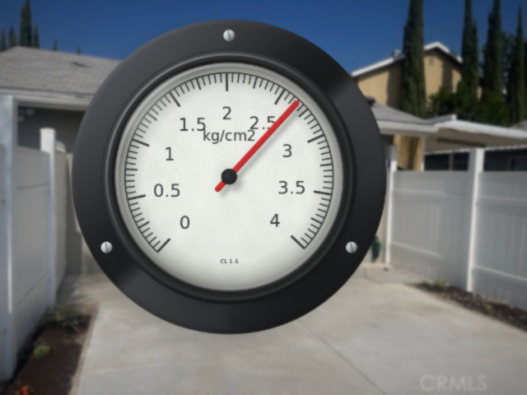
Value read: 2.65 kg/cm²
